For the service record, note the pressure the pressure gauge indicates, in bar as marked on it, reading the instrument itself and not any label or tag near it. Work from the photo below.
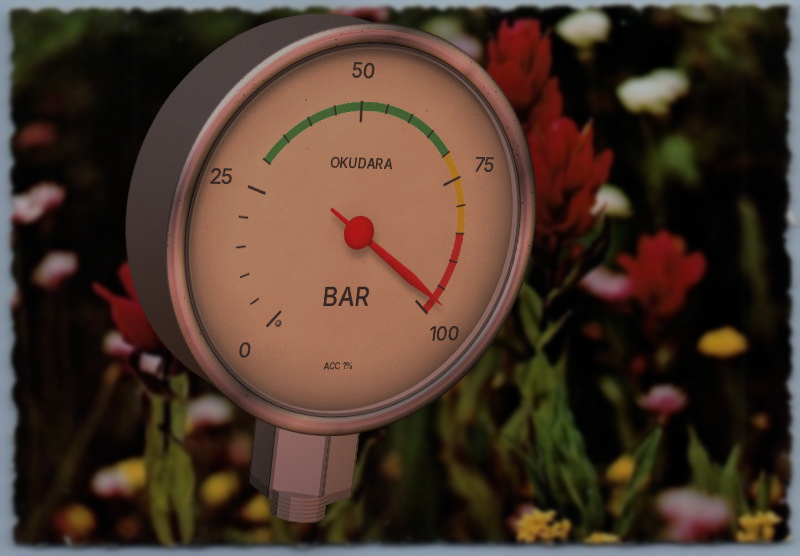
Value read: 97.5 bar
